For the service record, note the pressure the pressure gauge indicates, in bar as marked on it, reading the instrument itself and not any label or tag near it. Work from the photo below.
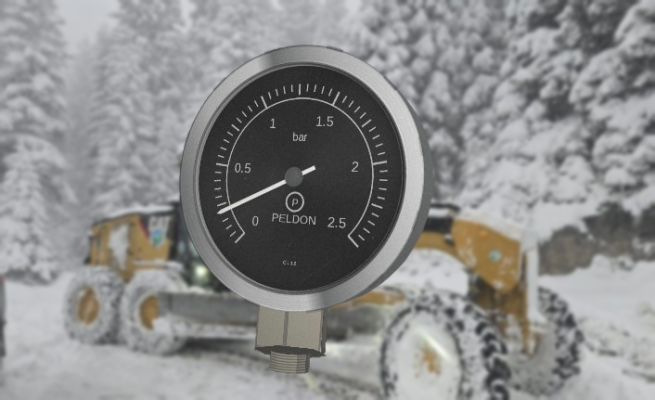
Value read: 0.2 bar
